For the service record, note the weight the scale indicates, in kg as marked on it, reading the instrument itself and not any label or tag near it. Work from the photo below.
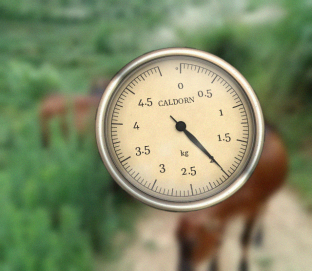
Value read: 2 kg
